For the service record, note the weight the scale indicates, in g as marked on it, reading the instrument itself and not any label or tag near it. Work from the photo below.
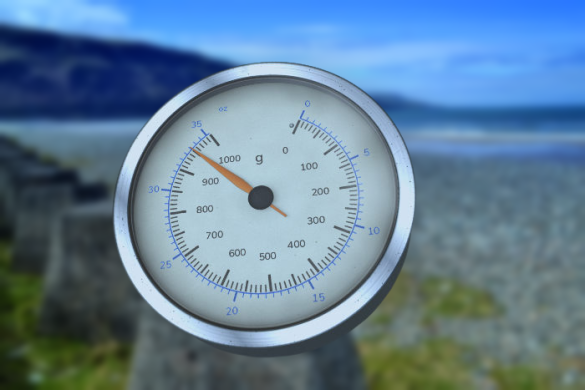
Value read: 950 g
